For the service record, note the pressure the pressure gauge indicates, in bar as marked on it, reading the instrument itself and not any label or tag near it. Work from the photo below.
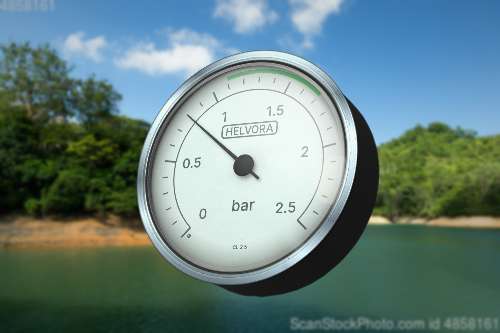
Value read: 0.8 bar
